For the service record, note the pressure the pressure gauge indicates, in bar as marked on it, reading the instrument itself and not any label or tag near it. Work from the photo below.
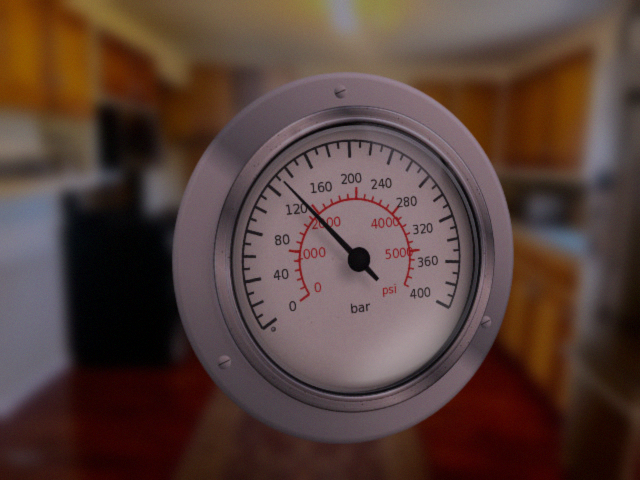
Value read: 130 bar
